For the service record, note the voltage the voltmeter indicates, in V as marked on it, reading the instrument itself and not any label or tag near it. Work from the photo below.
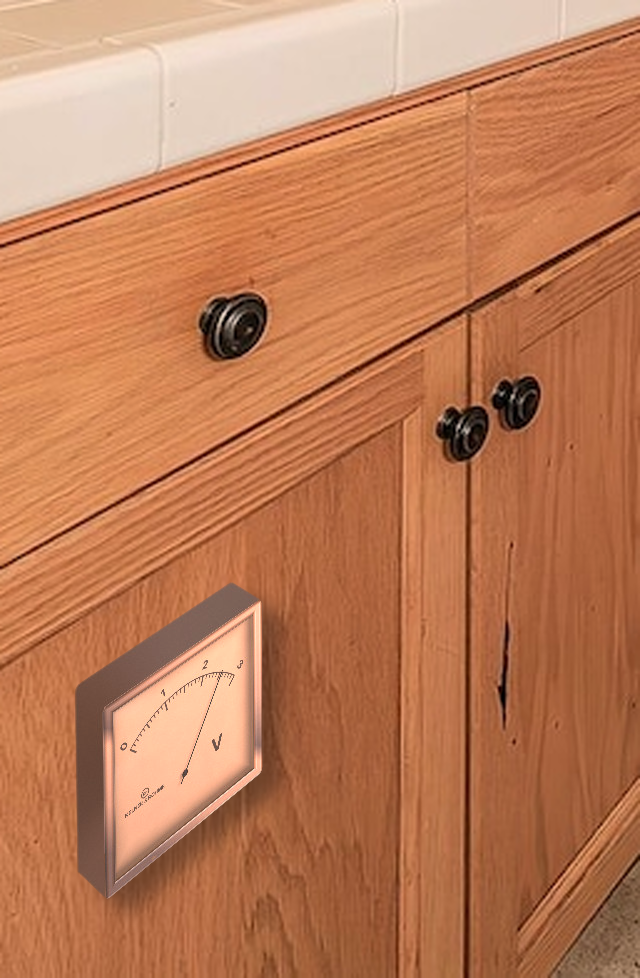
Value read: 2.5 V
